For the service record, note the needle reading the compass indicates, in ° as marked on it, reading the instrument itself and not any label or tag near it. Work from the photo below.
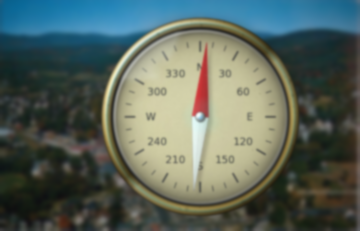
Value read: 5 °
